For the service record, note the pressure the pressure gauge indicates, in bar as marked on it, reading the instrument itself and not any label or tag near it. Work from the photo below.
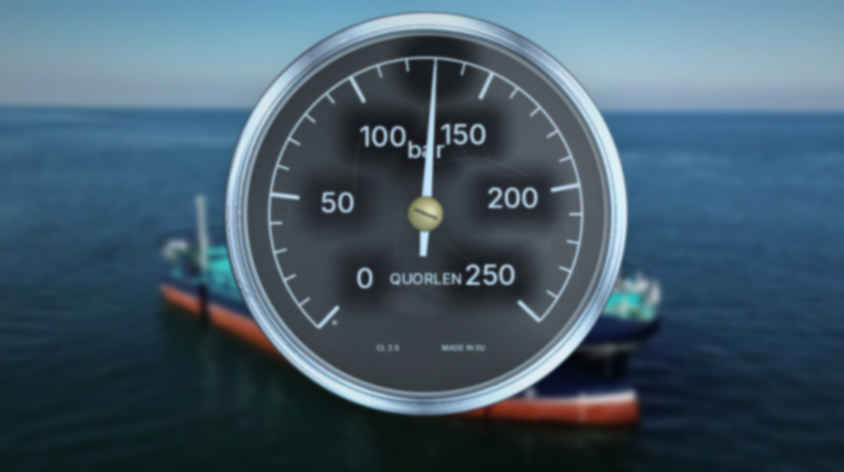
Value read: 130 bar
